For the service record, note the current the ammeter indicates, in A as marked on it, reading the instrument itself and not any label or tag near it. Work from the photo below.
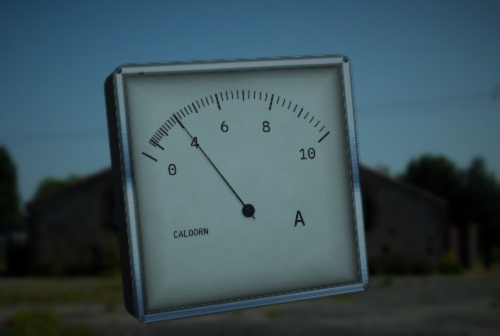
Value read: 4 A
